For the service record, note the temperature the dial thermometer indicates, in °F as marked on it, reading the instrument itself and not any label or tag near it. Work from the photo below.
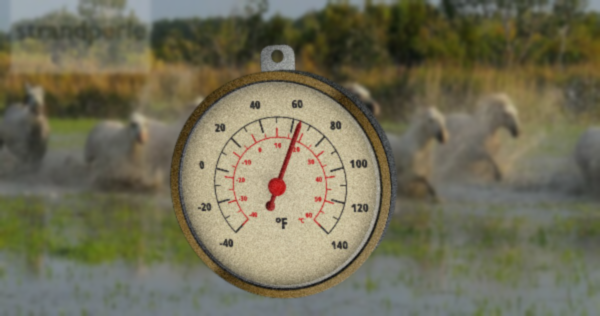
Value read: 65 °F
